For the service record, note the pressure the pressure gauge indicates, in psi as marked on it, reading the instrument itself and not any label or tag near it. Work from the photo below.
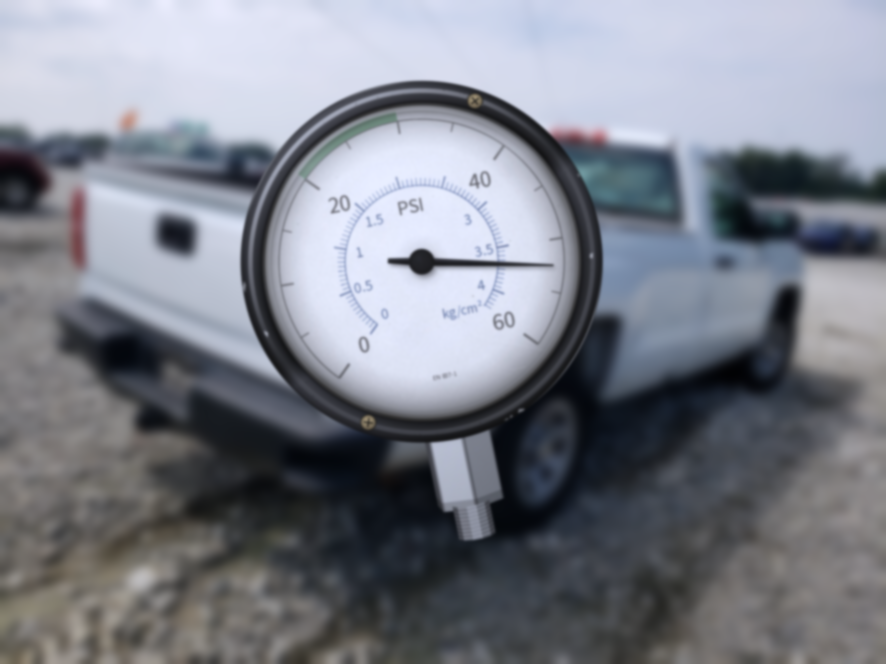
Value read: 52.5 psi
